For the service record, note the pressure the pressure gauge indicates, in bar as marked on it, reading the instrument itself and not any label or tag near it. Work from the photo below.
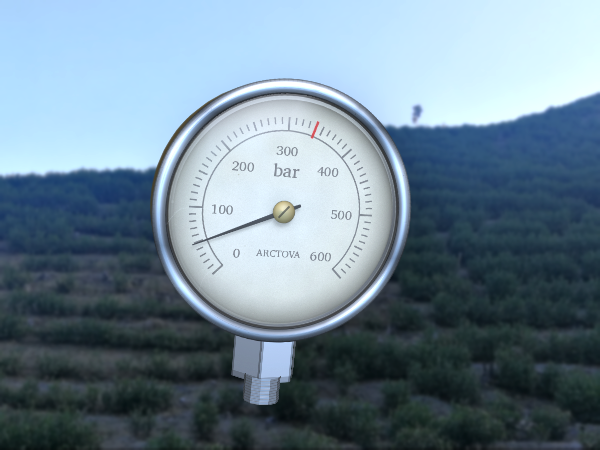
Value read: 50 bar
